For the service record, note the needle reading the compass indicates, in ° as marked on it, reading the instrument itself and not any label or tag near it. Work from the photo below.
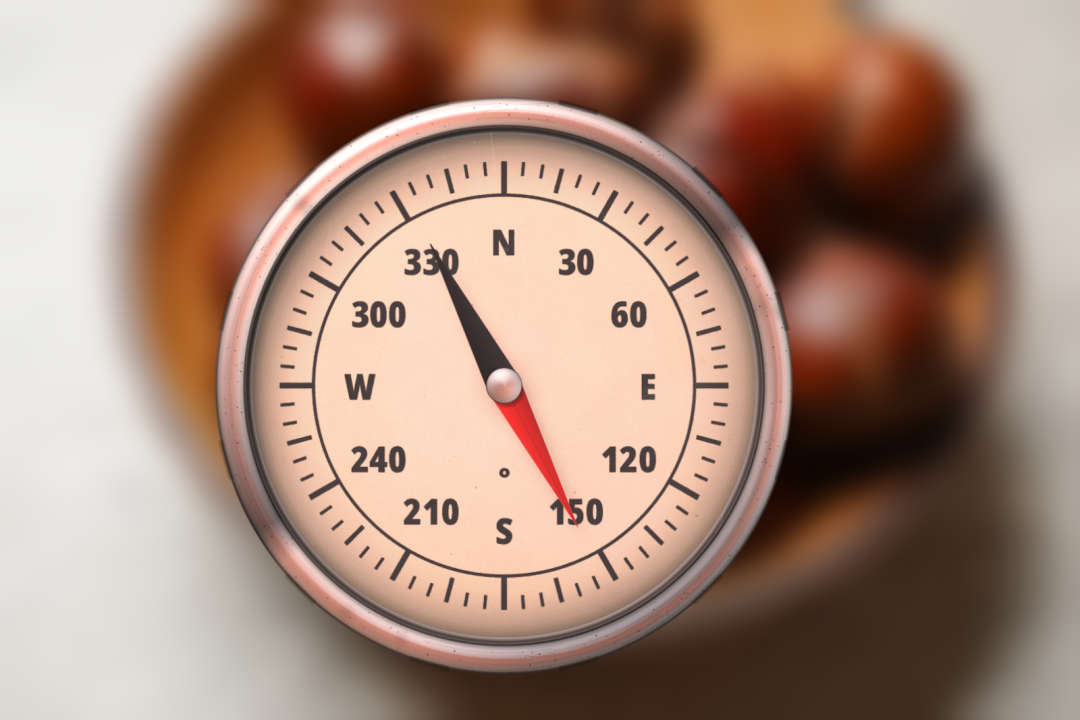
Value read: 152.5 °
